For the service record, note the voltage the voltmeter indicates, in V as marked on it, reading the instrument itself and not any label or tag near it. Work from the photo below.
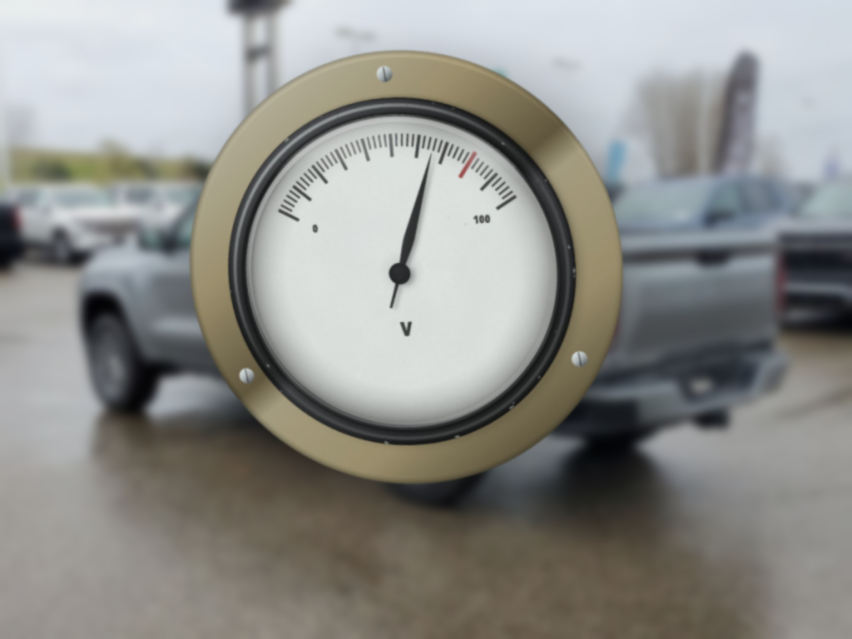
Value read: 66 V
